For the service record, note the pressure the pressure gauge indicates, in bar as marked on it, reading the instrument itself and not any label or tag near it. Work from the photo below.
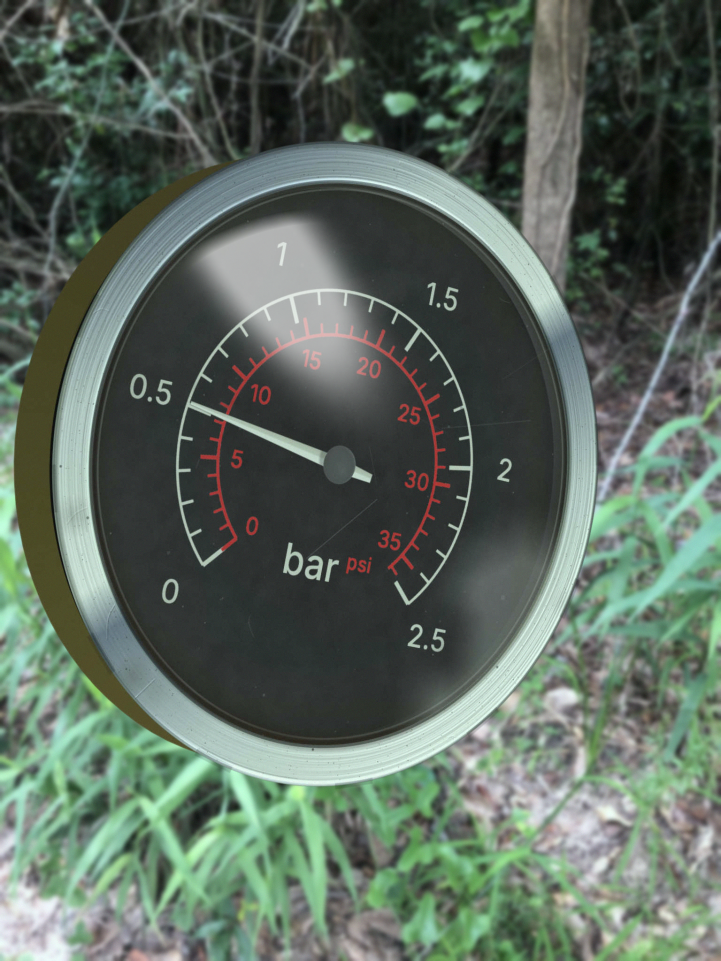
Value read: 0.5 bar
